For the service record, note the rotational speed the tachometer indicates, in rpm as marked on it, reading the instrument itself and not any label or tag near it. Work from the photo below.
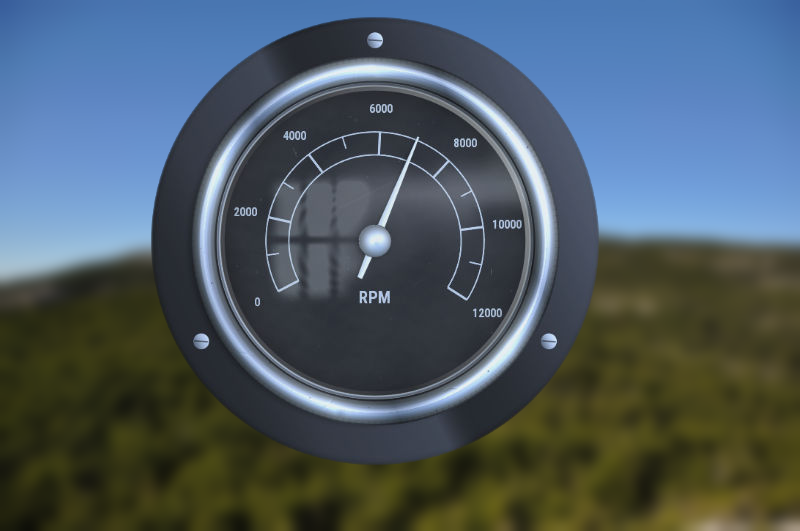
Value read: 7000 rpm
